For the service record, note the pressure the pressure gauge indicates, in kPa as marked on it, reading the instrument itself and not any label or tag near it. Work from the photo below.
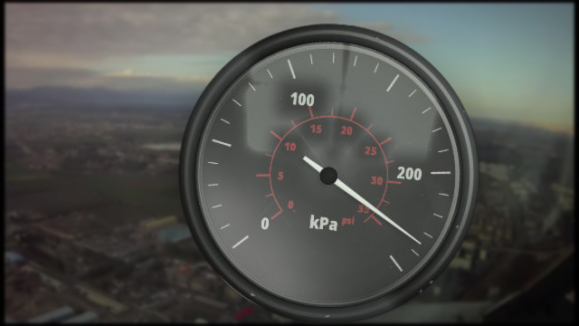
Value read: 235 kPa
